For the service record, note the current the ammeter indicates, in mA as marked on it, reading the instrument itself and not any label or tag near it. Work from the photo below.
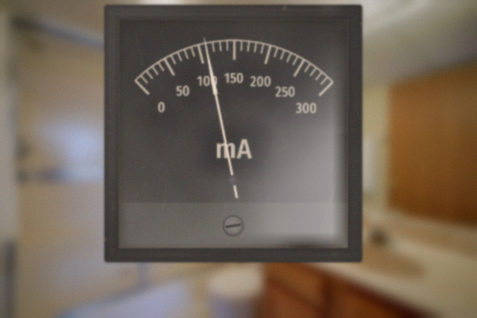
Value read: 110 mA
